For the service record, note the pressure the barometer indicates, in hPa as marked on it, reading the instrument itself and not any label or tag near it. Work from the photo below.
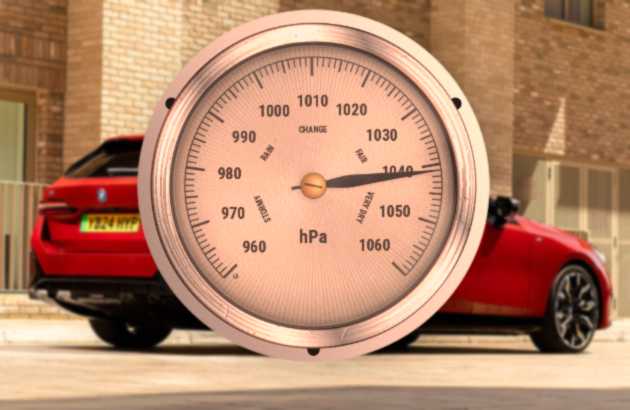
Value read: 1041 hPa
